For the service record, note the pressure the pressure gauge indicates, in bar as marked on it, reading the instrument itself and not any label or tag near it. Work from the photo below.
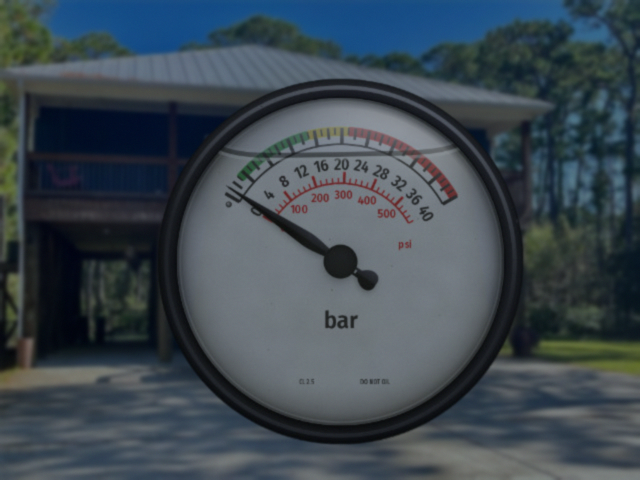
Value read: 1 bar
